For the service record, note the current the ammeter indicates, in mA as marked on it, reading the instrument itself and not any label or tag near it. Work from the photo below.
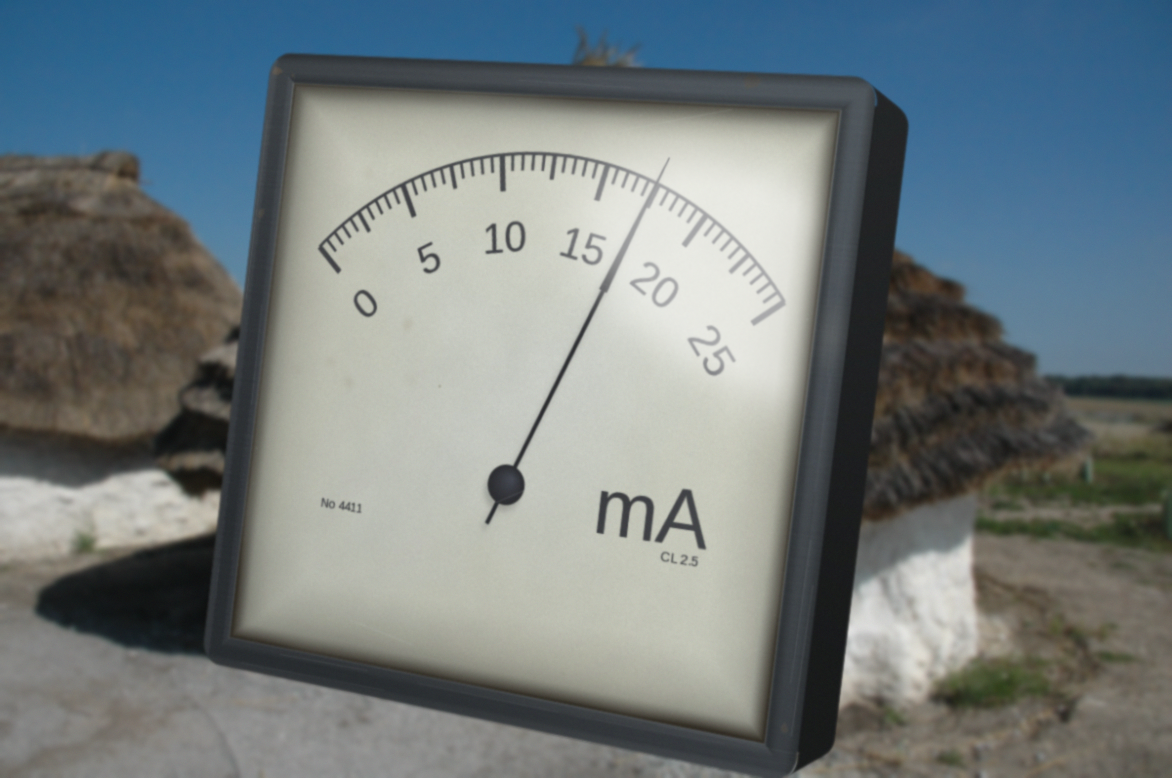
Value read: 17.5 mA
